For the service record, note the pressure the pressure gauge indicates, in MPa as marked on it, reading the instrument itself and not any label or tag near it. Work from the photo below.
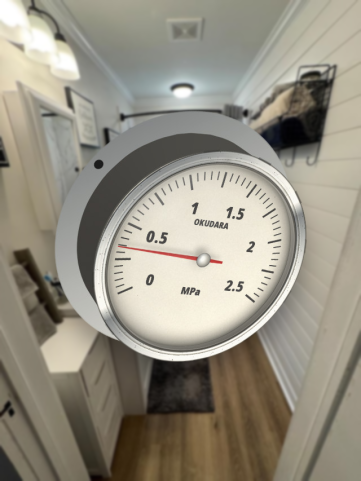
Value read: 0.35 MPa
